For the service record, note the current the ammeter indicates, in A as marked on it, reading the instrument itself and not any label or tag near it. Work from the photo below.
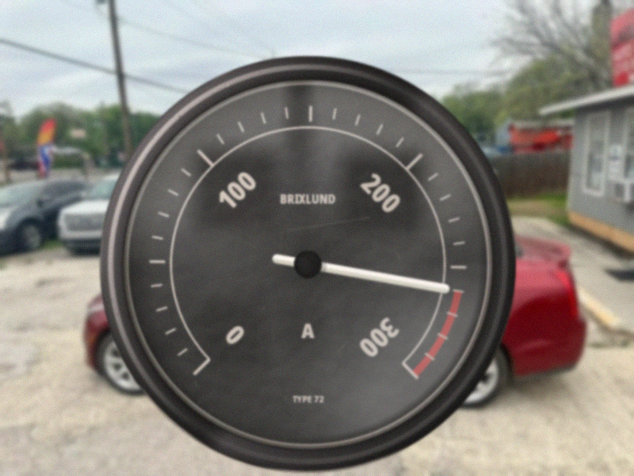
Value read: 260 A
